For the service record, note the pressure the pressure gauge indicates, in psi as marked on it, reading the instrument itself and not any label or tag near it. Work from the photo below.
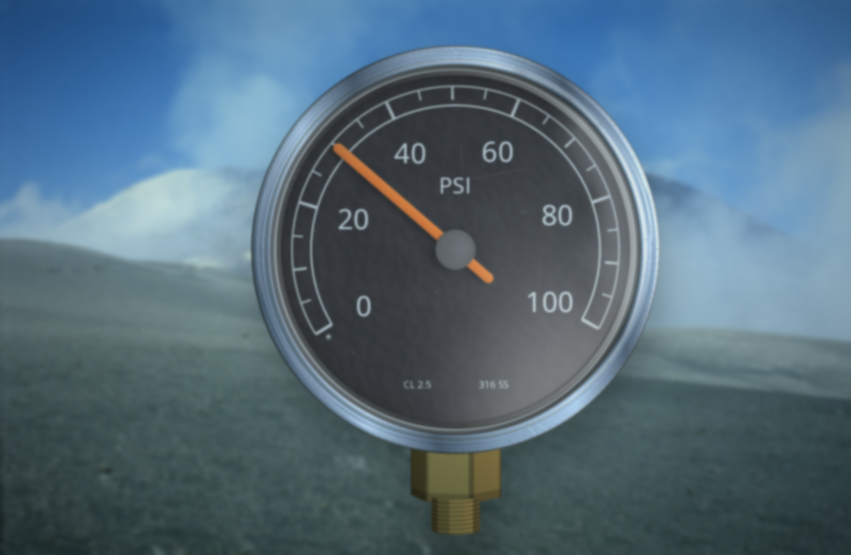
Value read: 30 psi
